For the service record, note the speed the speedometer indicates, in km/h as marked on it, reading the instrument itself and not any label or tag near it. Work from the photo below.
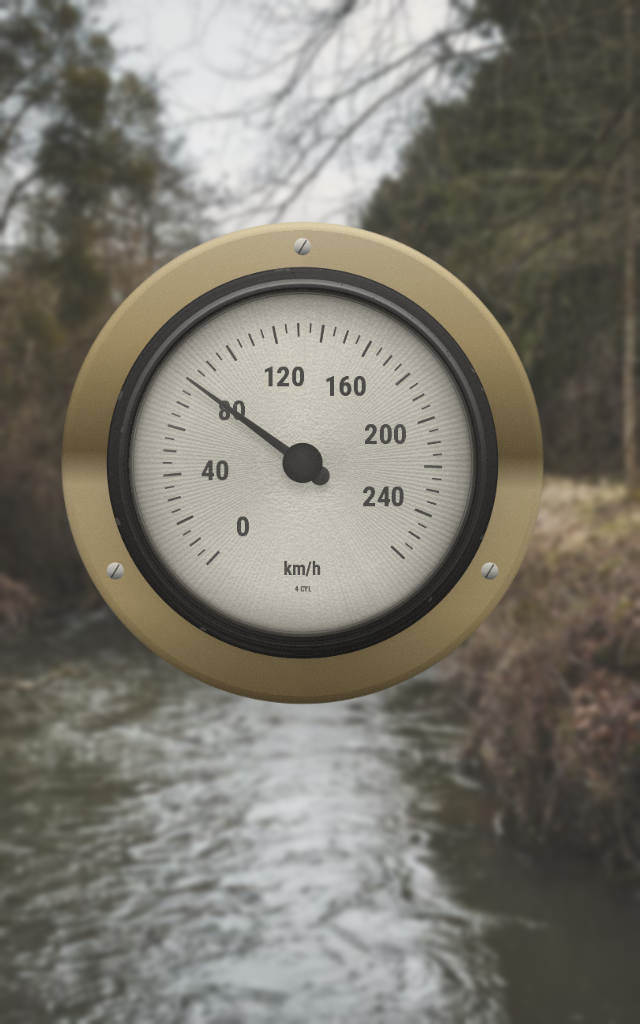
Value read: 80 km/h
